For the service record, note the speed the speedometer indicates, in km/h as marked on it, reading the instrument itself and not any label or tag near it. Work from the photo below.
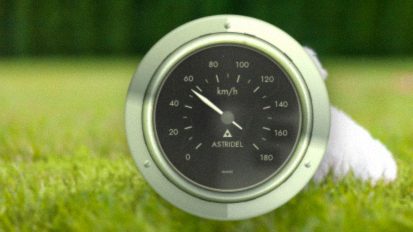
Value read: 55 km/h
